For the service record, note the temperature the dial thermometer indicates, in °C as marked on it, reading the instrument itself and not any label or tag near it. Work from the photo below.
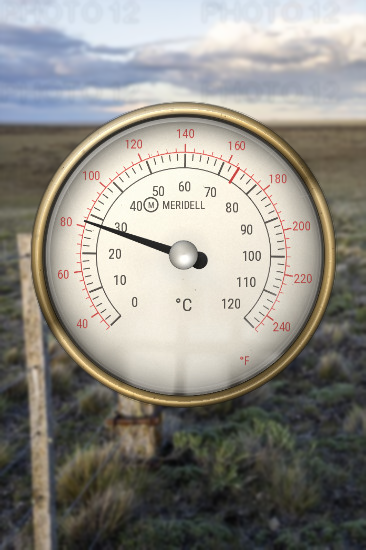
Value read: 28 °C
